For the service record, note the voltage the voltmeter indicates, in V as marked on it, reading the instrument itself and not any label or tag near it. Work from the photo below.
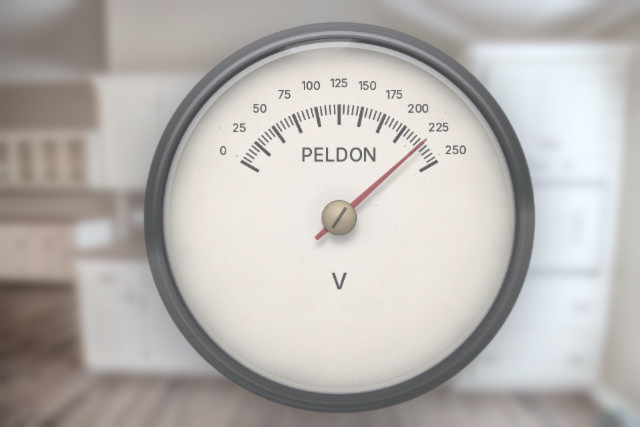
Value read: 225 V
